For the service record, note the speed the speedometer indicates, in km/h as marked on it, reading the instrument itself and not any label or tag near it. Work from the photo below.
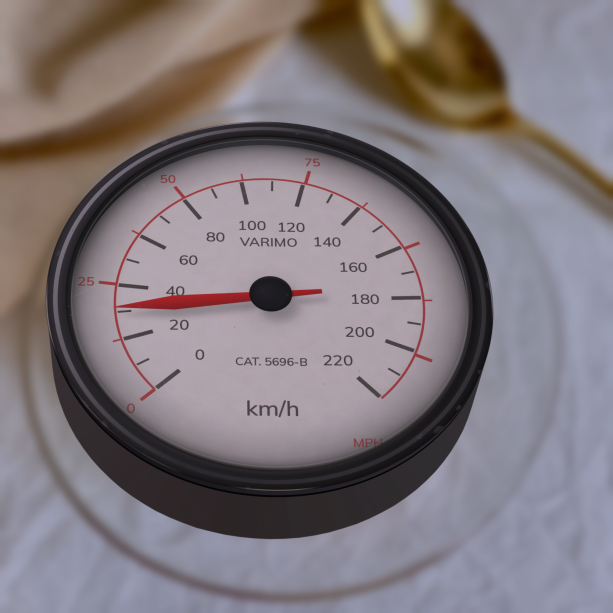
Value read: 30 km/h
